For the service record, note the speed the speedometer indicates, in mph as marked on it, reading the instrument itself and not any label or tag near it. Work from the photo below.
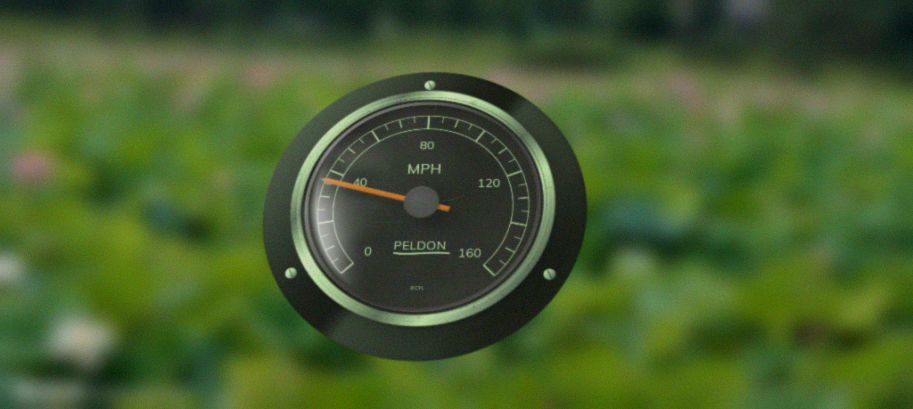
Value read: 35 mph
